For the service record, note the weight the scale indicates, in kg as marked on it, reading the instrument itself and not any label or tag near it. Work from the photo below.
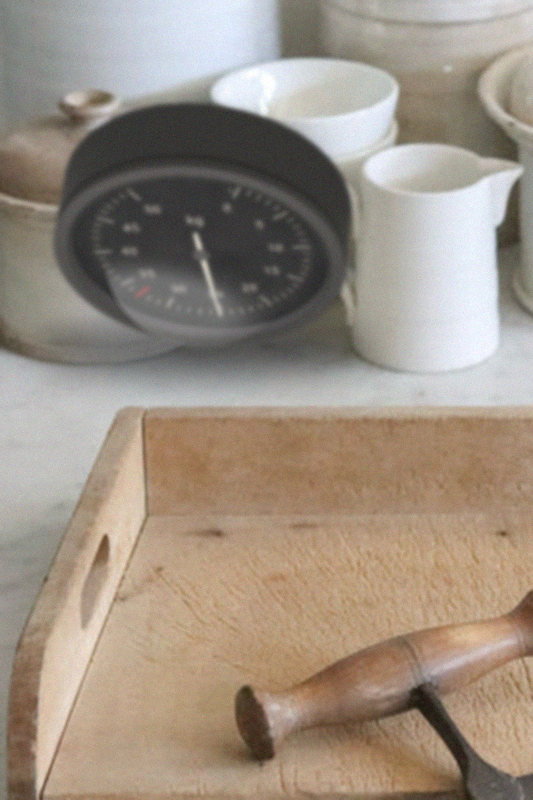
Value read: 25 kg
